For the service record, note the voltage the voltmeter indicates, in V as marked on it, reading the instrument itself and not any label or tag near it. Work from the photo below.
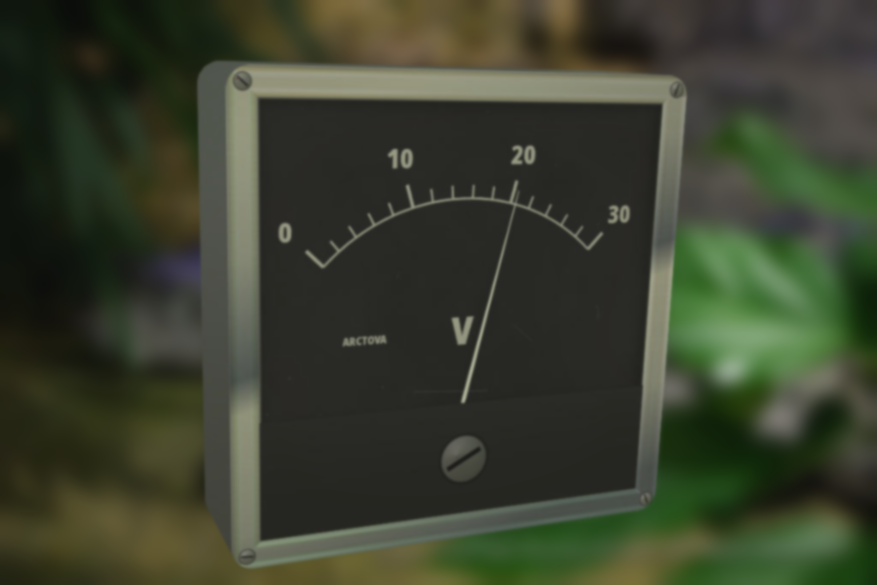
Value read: 20 V
